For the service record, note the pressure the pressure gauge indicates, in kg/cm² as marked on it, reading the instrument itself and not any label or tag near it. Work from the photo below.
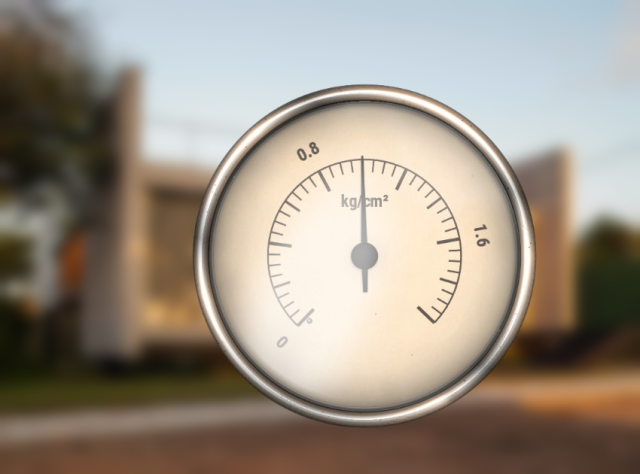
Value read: 1 kg/cm²
